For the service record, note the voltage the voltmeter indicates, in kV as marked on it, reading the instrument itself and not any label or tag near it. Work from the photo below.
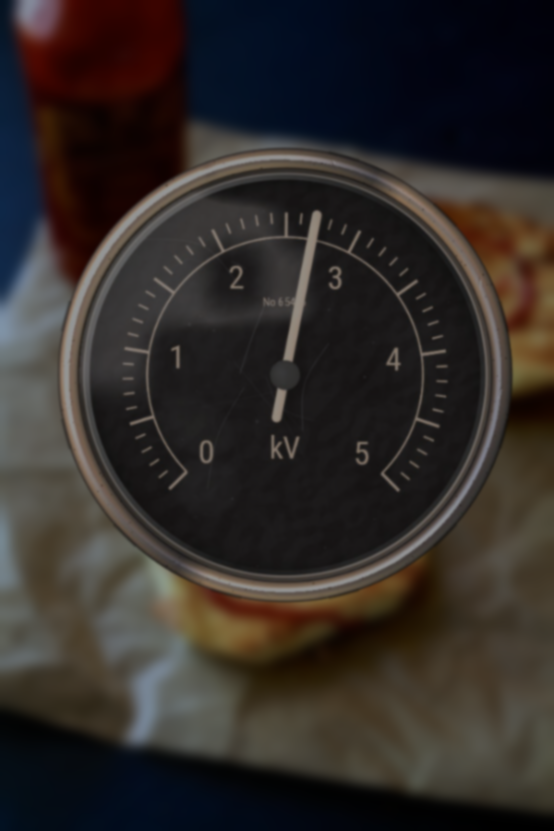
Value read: 2.7 kV
